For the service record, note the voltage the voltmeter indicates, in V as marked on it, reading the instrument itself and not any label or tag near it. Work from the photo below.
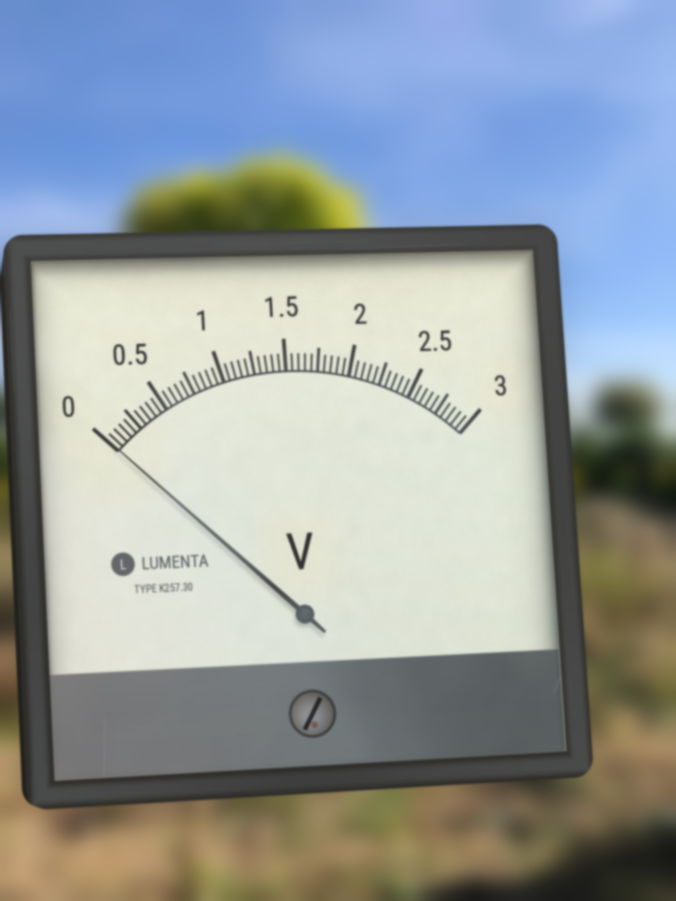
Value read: 0 V
